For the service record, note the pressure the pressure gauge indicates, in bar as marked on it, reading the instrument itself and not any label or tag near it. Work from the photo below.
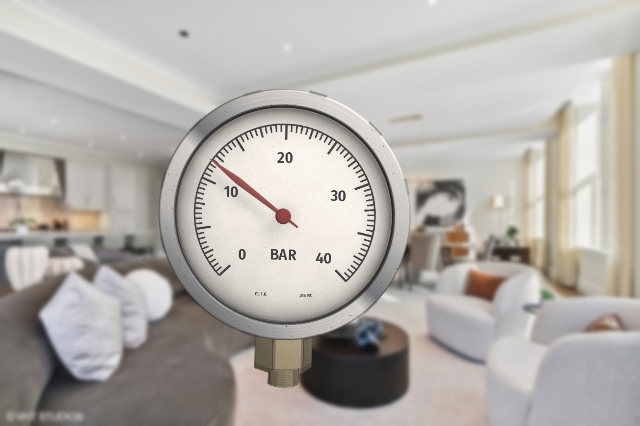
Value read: 12 bar
